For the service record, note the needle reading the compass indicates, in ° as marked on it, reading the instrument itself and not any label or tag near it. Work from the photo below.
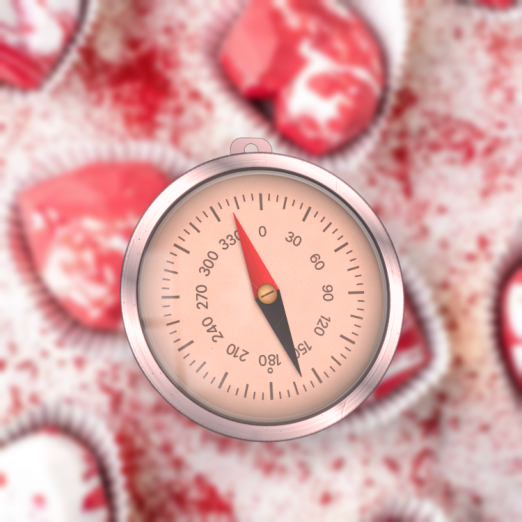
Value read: 340 °
